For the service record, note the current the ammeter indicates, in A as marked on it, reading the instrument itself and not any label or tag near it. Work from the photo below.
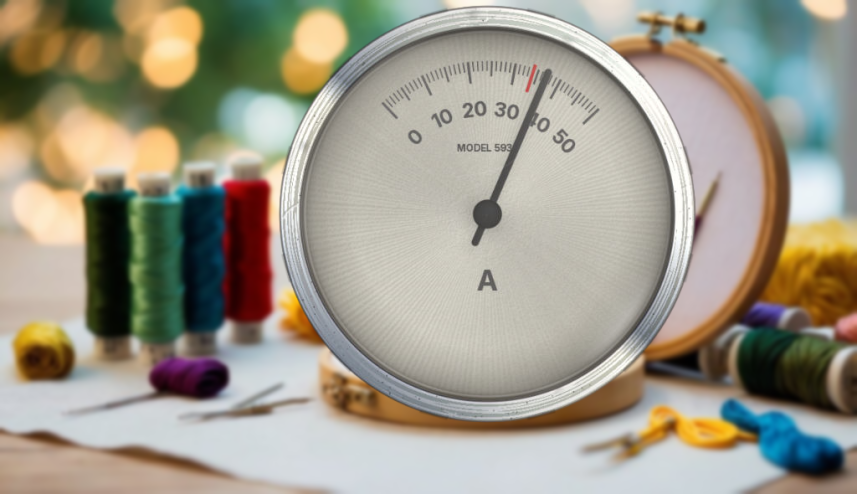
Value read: 37 A
